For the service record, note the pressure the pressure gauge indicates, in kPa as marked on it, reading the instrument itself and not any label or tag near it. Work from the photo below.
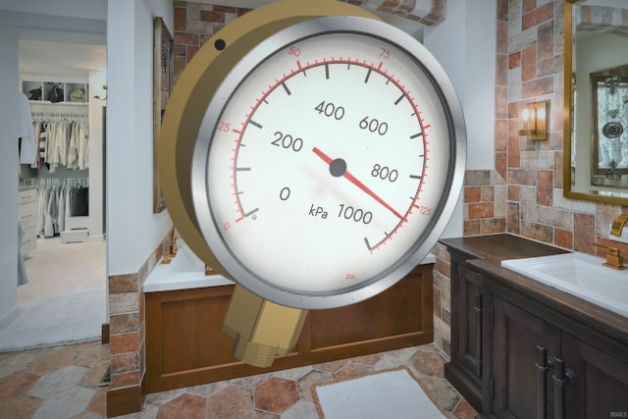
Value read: 900 kPa
